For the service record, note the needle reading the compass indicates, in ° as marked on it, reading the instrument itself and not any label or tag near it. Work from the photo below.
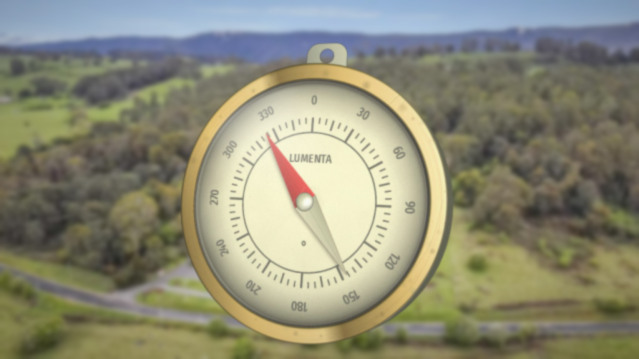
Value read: 325 °
